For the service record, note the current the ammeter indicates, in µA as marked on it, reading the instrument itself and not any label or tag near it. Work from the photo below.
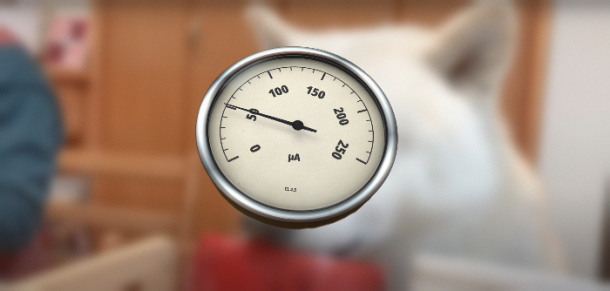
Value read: 50 µA
